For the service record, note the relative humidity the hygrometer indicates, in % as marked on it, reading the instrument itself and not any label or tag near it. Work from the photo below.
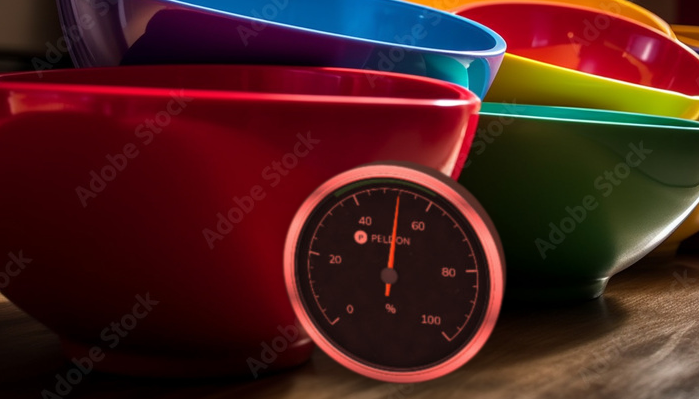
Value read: 52 %
